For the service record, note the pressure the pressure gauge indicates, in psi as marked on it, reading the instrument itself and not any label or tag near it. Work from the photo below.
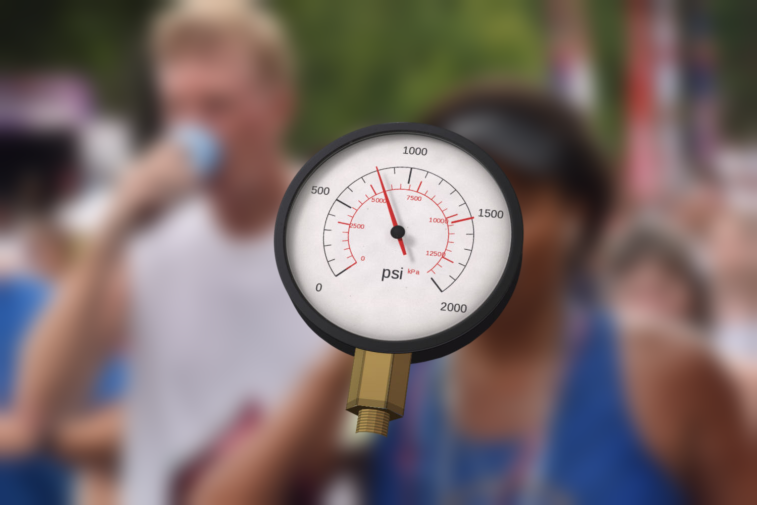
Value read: 800 psi
